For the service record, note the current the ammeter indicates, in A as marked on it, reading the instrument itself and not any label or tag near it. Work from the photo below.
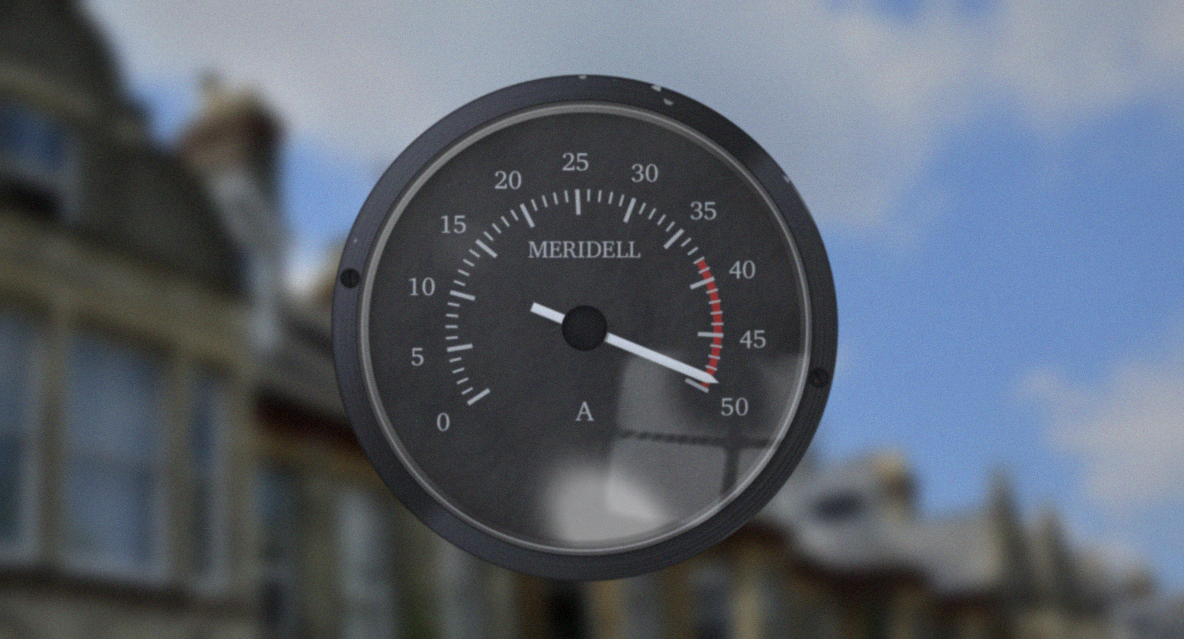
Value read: 49 A
